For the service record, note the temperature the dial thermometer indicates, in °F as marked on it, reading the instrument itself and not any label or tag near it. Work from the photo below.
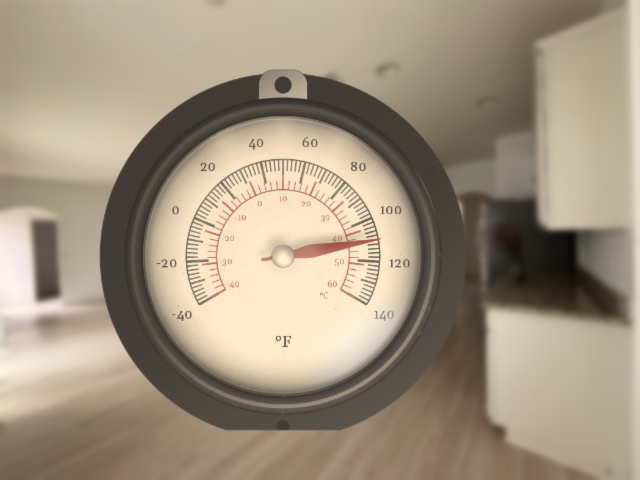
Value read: 110 °F
